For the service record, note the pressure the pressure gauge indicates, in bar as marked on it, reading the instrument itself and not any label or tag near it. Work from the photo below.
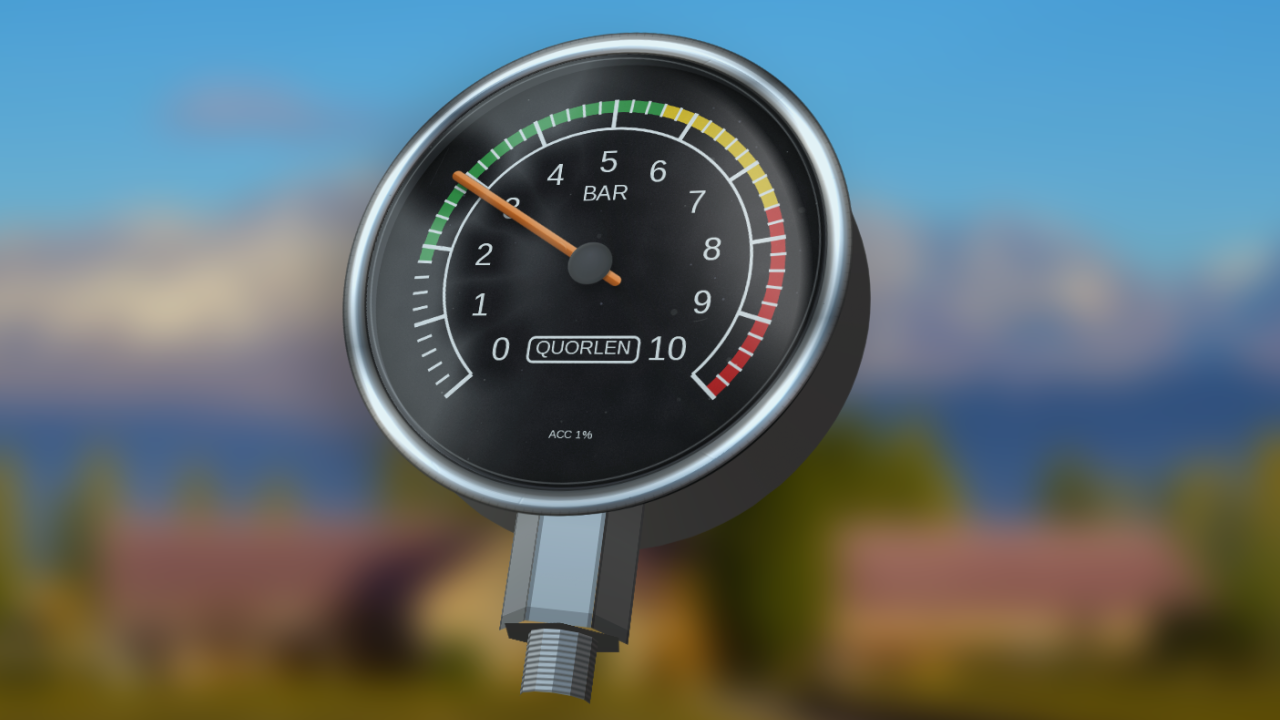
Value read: 2.9 bar
